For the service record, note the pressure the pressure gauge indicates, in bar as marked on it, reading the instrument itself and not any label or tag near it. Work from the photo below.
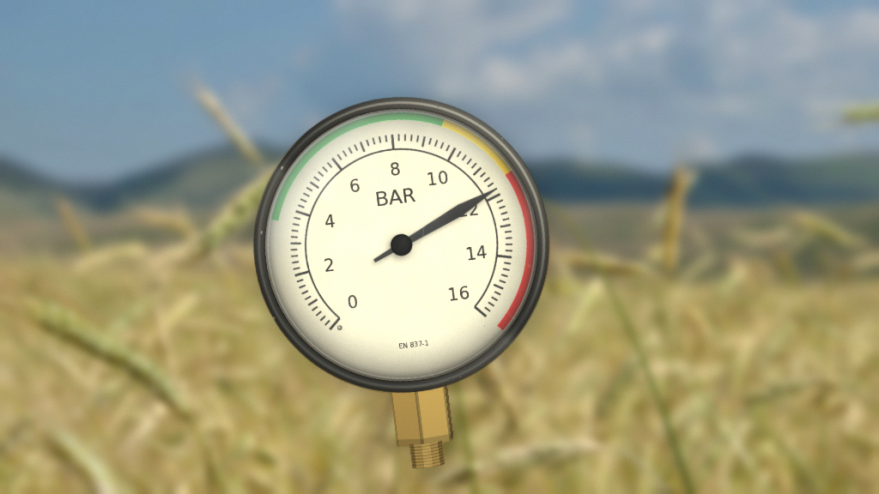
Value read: 11.8 bar
